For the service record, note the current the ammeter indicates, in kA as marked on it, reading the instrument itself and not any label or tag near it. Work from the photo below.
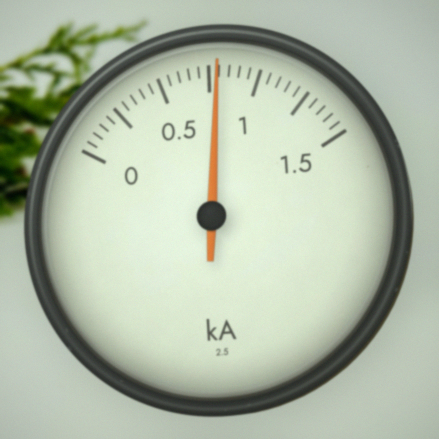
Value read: 0.8 kA
